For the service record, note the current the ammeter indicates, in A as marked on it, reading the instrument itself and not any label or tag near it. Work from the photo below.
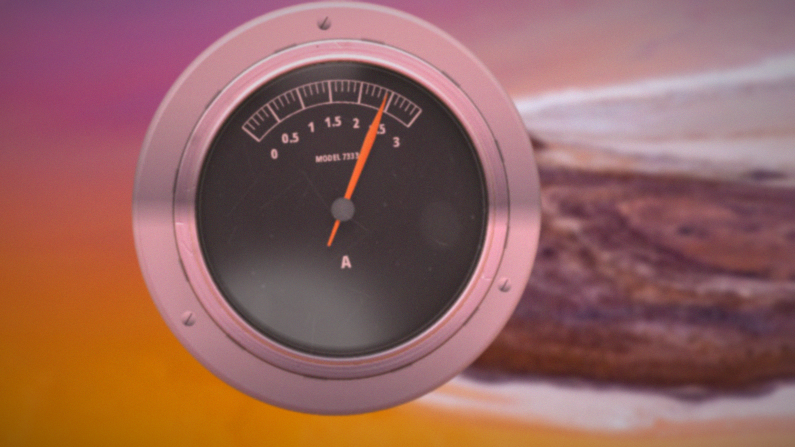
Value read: 2.4 A
